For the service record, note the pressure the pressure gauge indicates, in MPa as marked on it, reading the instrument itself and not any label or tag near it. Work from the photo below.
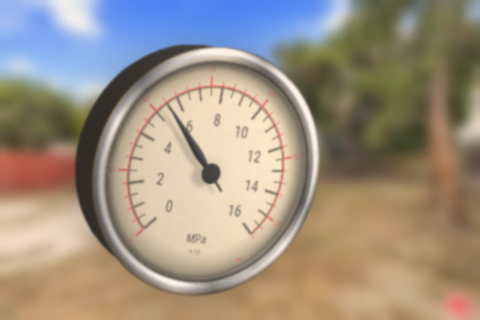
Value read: 5.5 MPa
